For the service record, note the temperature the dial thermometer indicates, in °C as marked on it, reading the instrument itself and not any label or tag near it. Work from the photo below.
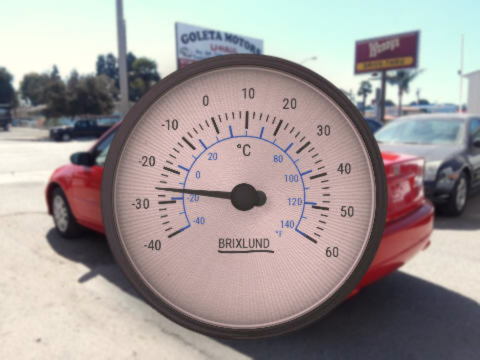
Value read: -26 °C
